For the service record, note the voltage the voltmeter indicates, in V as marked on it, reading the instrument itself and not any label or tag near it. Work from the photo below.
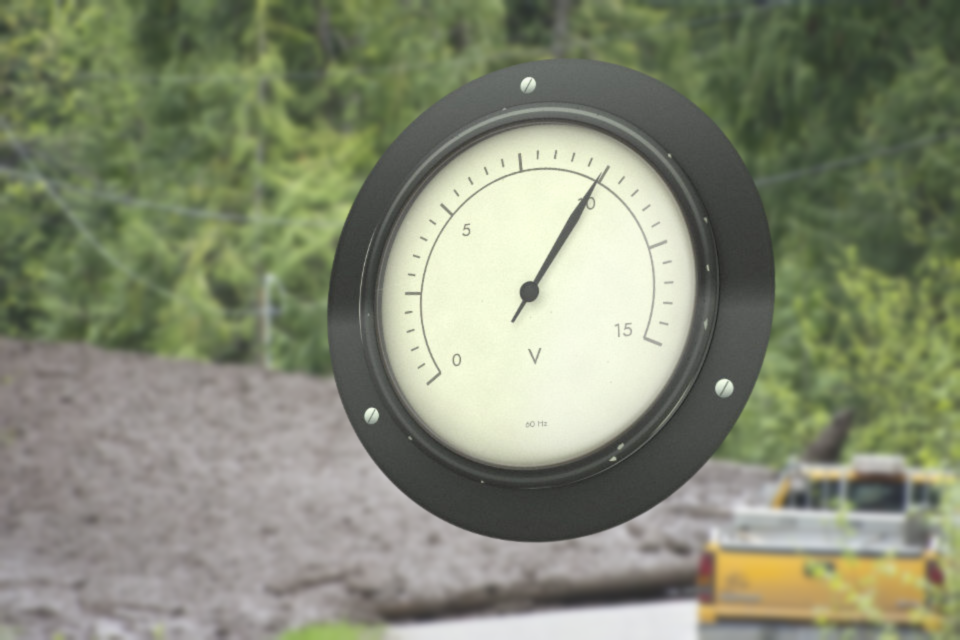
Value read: 10 V
